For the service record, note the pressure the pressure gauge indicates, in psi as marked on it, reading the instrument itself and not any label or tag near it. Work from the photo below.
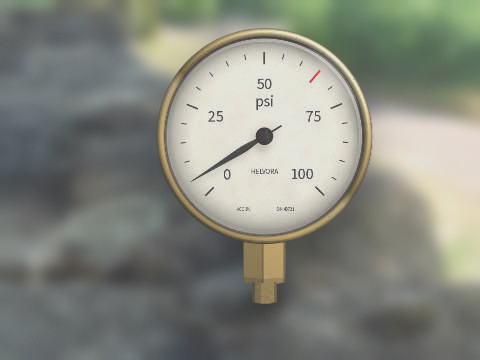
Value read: 5 psi
